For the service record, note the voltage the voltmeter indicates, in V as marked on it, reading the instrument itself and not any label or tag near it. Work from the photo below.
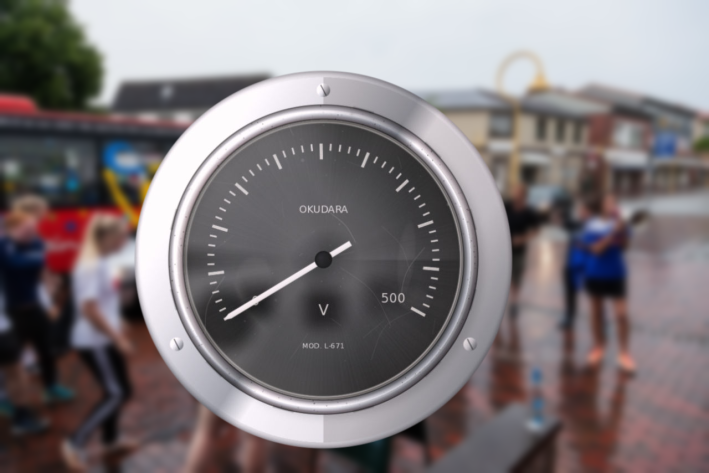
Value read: 0 V
